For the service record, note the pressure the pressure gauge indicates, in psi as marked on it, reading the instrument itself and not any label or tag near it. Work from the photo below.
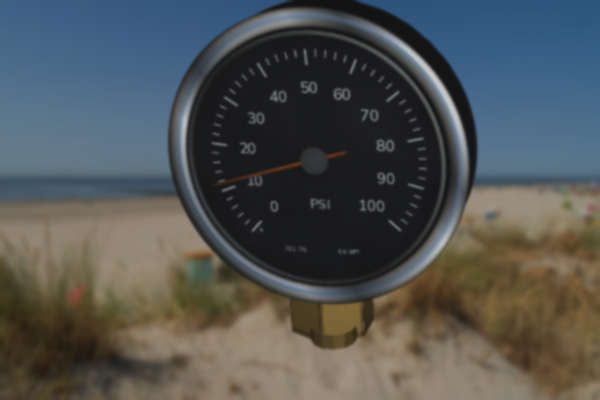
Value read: 12 psi
